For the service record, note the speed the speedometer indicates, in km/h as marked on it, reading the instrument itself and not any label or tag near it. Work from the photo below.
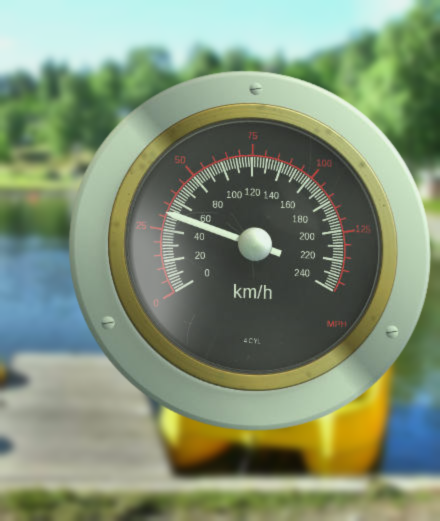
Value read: 50 km/h
